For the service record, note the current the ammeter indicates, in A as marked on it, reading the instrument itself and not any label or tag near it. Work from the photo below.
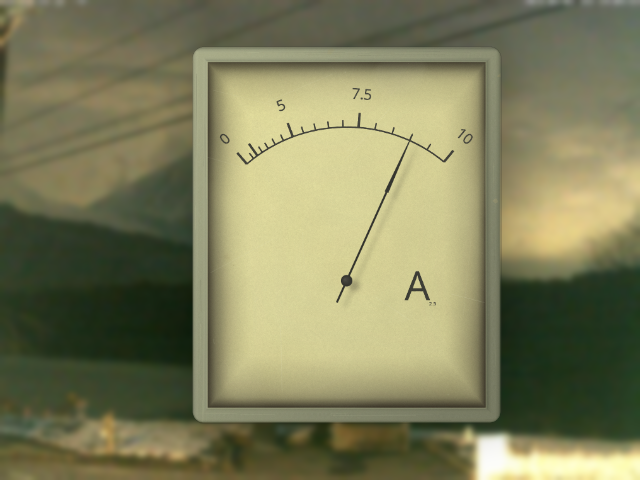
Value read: 9 A
